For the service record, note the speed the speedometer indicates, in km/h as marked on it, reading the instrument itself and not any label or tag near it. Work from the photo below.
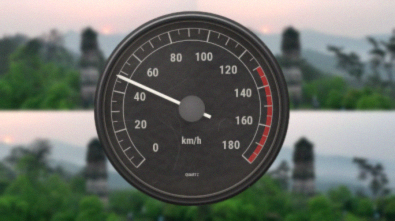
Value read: 47.5 km/h
